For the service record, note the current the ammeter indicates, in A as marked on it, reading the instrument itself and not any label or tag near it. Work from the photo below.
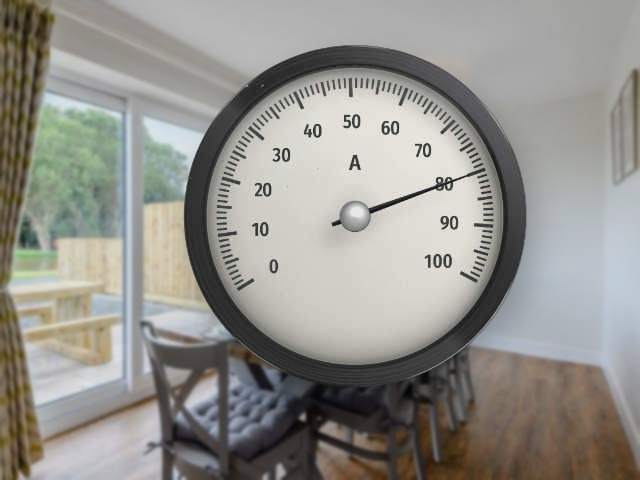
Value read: 80 A
